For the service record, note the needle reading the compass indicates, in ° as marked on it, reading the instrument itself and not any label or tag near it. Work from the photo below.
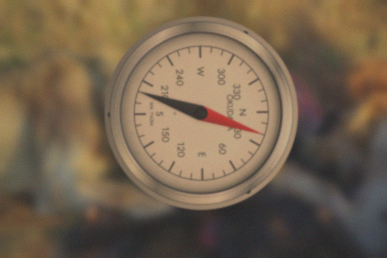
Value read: 20 °
